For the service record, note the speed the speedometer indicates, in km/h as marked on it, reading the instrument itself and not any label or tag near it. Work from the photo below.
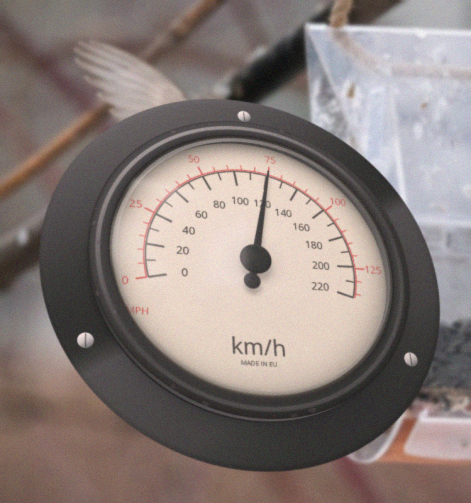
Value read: 120 km/h
